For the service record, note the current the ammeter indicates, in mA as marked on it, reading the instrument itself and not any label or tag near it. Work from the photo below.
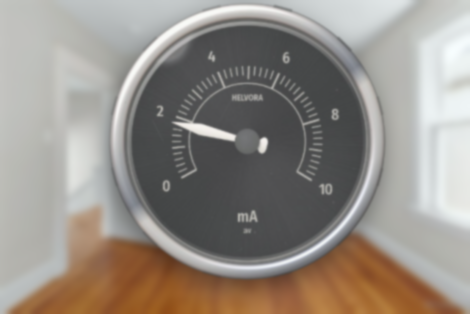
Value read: 1.8 mA
